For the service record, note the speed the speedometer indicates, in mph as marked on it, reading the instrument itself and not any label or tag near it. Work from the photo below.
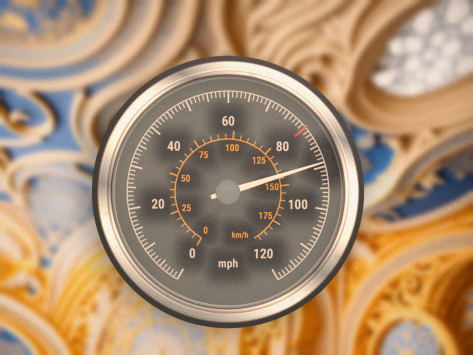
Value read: 89 mph
